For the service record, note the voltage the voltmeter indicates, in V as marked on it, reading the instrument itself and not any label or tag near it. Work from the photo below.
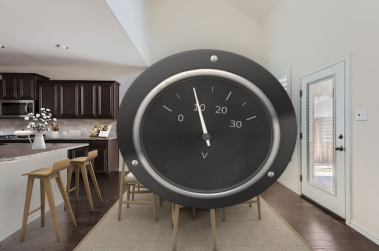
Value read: 10 V
